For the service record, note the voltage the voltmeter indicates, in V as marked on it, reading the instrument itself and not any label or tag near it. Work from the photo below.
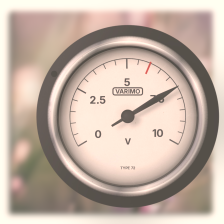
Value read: 7.5 V
